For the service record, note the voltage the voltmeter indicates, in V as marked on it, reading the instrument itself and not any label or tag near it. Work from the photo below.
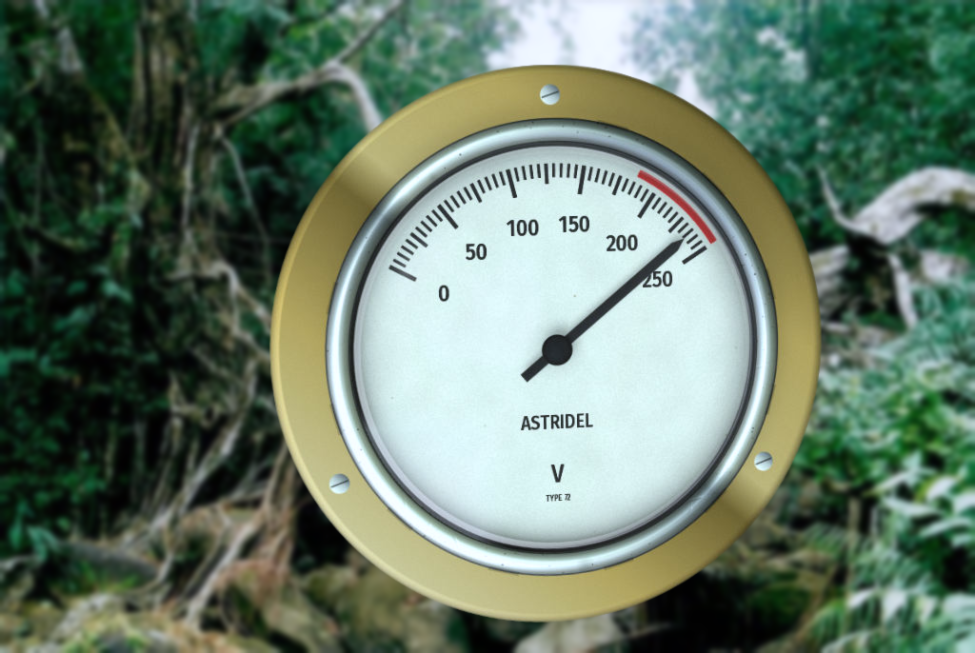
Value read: 235 V
